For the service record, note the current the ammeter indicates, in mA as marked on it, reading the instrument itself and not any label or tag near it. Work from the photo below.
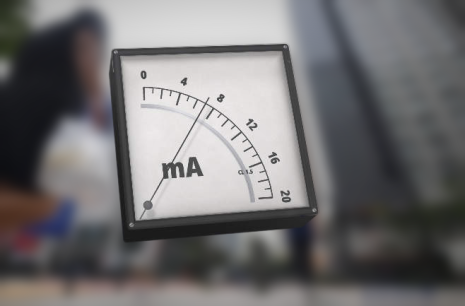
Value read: 7 mA
